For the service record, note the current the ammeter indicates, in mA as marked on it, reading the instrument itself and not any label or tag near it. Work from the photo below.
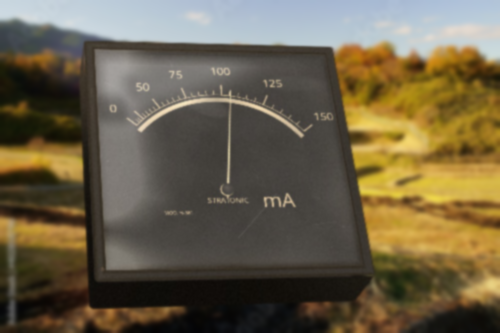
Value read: 105 mA
